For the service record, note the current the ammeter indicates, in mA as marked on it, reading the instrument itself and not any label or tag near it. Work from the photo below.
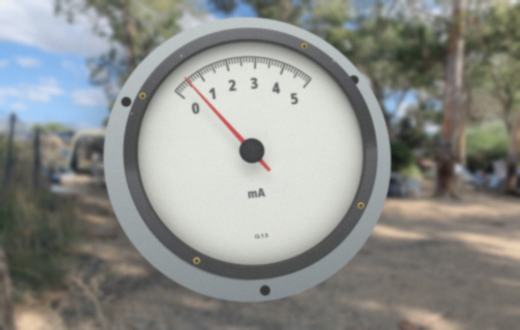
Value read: 0.5 mA
